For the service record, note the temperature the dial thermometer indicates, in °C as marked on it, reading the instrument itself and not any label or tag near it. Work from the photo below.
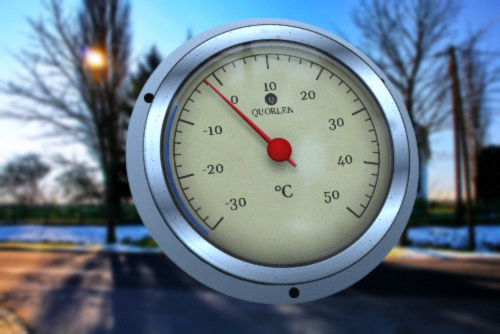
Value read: -2 °C
